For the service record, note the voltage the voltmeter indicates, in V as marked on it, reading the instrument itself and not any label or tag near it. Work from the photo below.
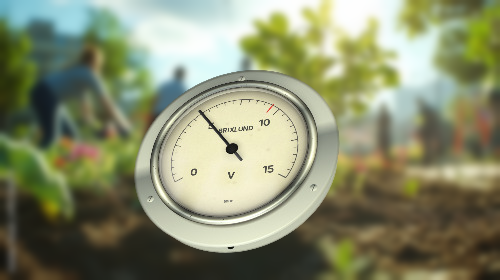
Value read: 5 V
